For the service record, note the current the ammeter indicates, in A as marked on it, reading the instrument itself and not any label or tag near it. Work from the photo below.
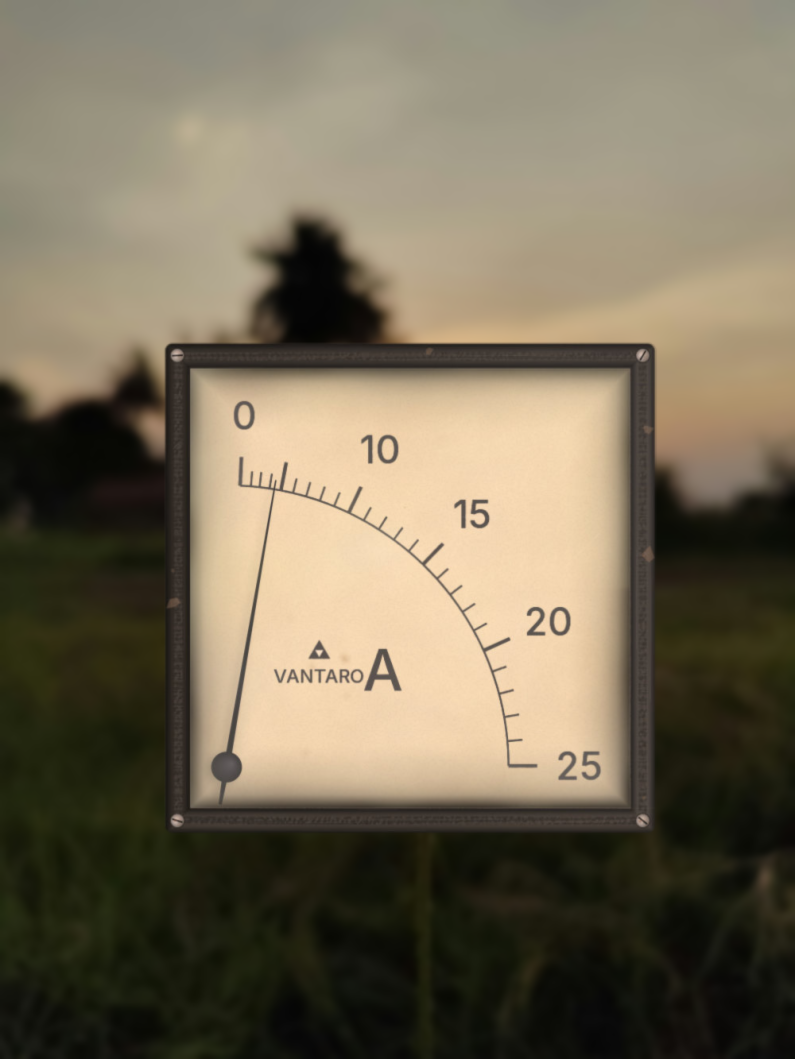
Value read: 4.5 A
